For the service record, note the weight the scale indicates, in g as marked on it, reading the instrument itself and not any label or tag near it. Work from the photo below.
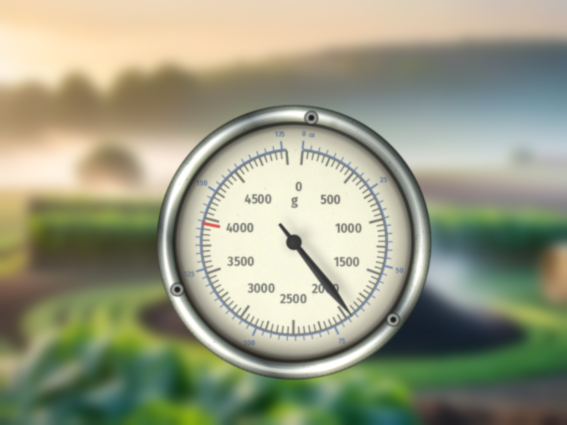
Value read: 1950 g
